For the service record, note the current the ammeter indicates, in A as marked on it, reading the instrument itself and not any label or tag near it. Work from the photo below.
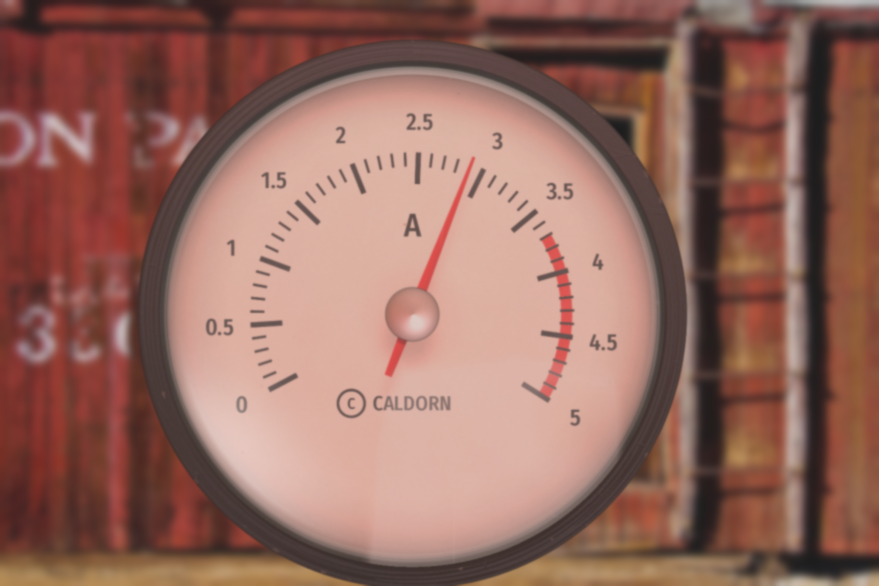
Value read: 2.9 A
